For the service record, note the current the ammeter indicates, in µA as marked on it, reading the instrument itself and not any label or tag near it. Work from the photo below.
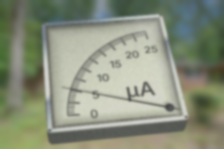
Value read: 5 µA
